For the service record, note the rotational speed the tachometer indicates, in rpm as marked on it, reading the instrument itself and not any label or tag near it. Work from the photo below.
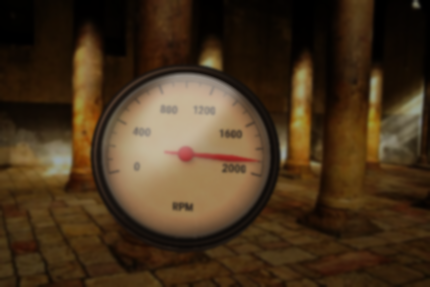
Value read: 1900 rpm
